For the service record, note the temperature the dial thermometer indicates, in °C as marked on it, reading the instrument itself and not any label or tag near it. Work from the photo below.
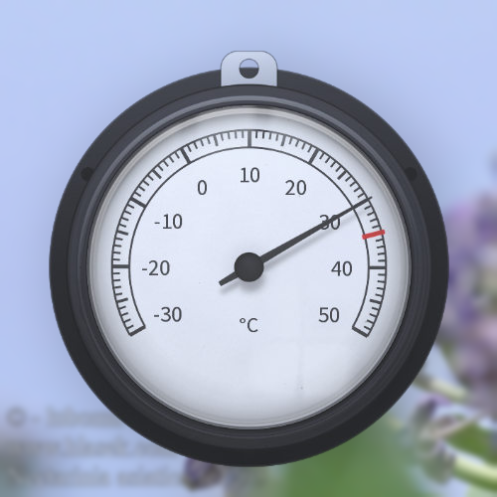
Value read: 30 °C
